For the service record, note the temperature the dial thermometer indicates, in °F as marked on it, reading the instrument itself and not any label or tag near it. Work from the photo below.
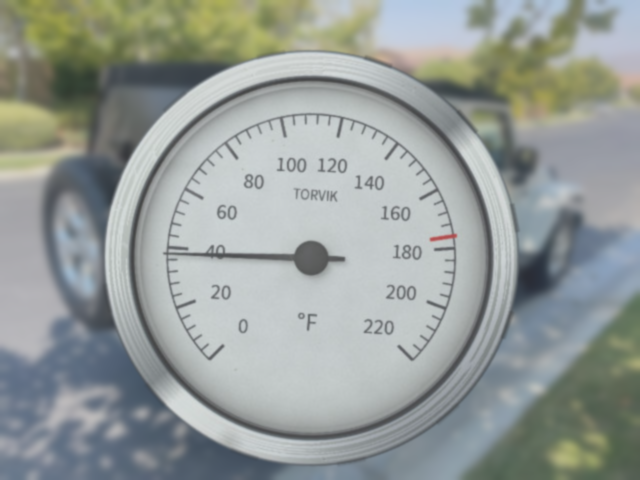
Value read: 38 °F
